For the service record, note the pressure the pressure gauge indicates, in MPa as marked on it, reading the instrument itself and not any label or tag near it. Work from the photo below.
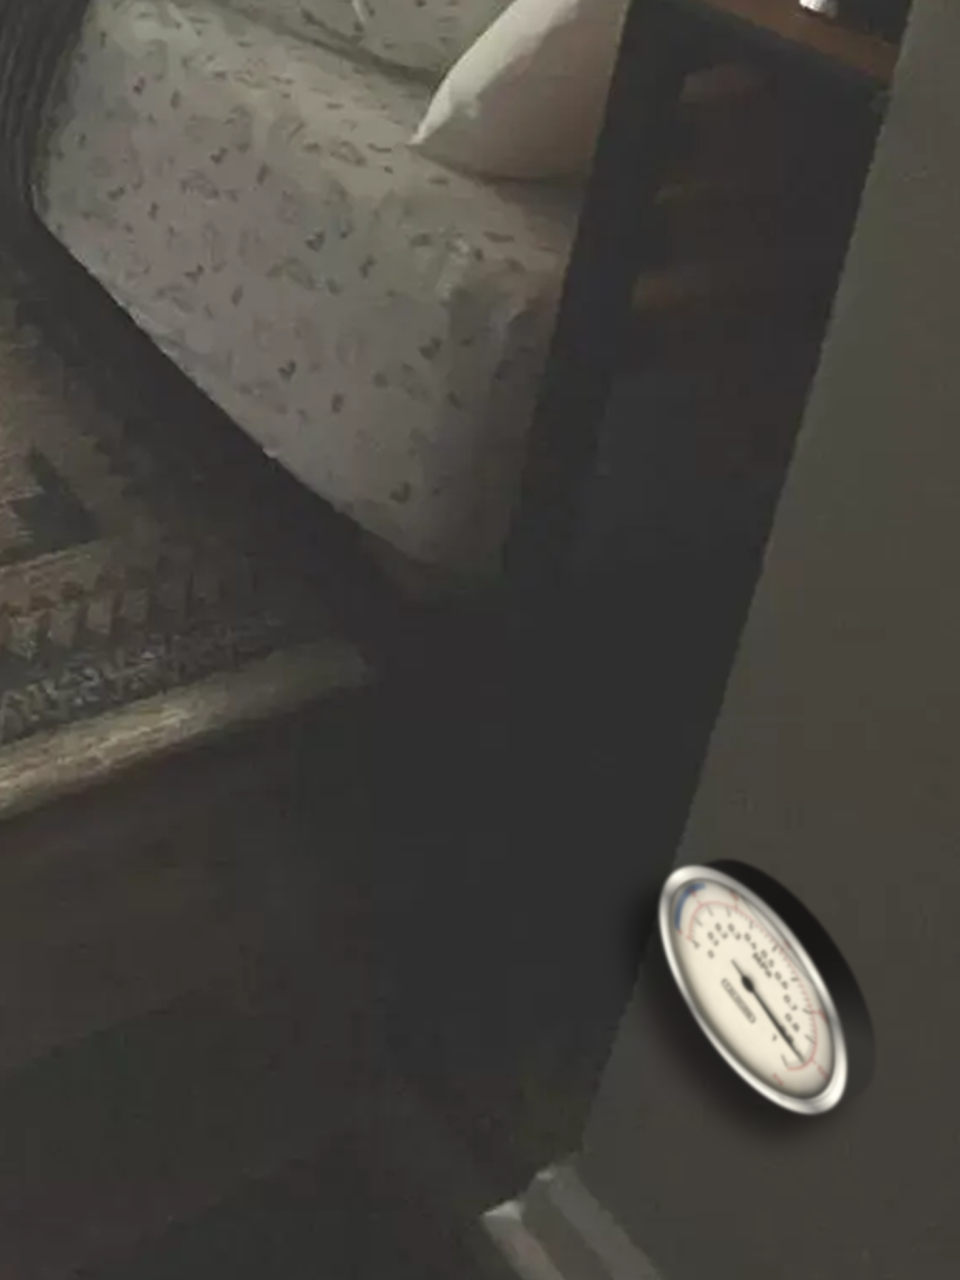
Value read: 0.9 MPa
